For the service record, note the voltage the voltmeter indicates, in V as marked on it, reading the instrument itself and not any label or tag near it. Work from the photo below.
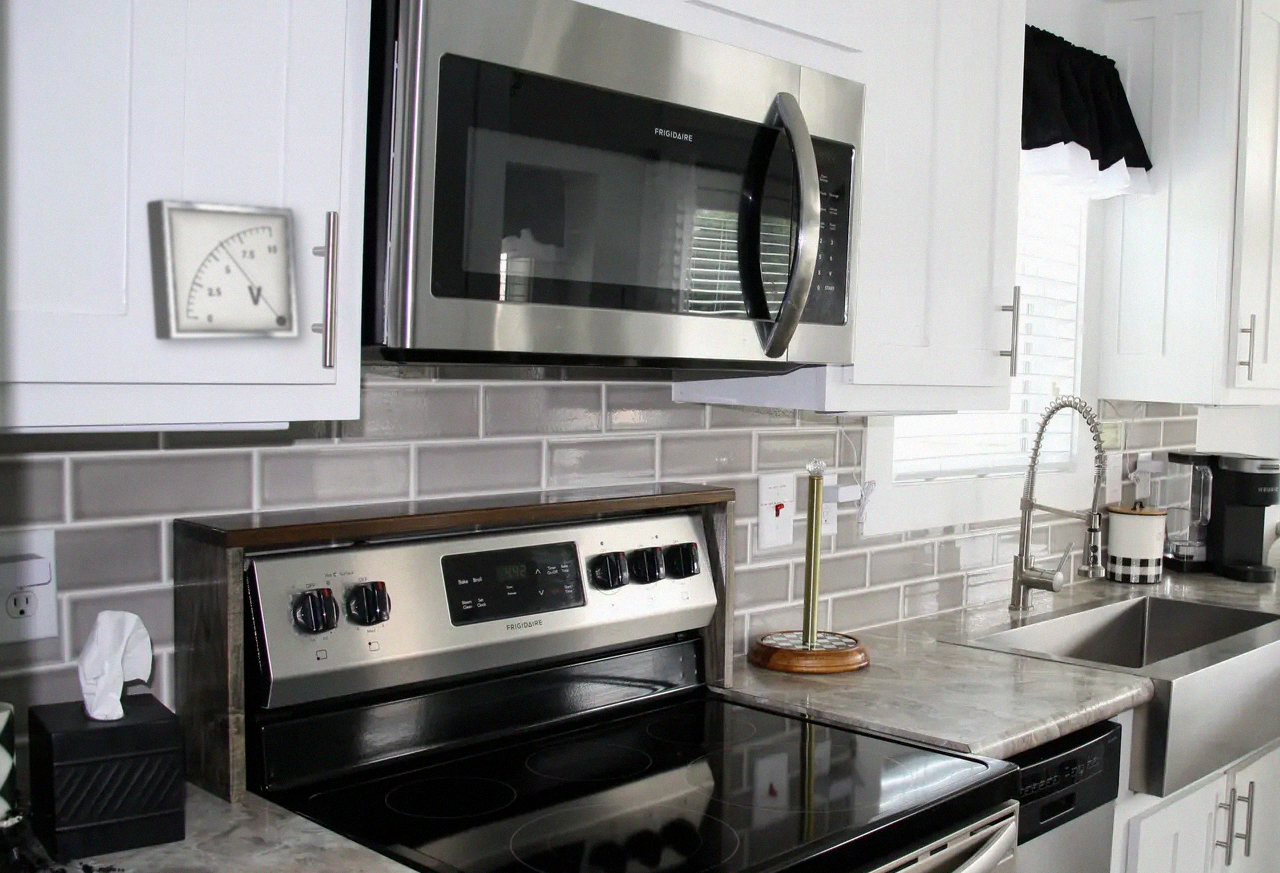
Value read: 6 V
